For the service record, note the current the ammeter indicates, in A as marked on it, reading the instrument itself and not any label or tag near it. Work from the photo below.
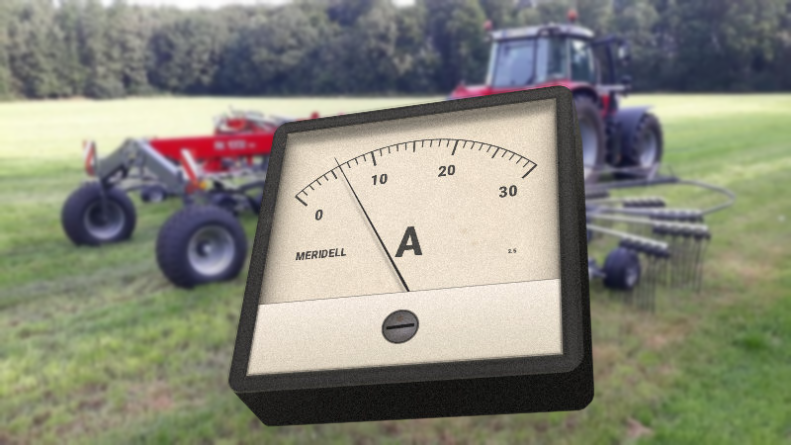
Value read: 6 A
